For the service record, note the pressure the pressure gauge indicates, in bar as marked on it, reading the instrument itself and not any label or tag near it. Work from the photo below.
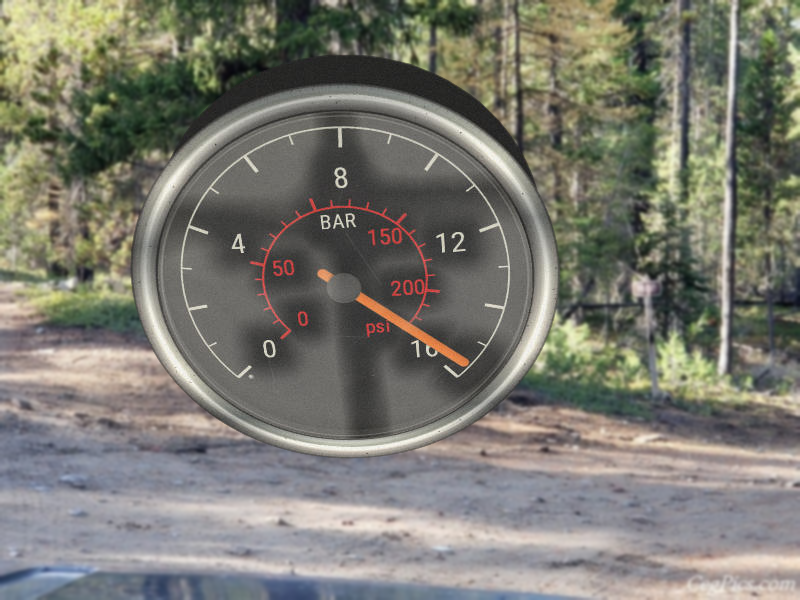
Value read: 15.5 bar
